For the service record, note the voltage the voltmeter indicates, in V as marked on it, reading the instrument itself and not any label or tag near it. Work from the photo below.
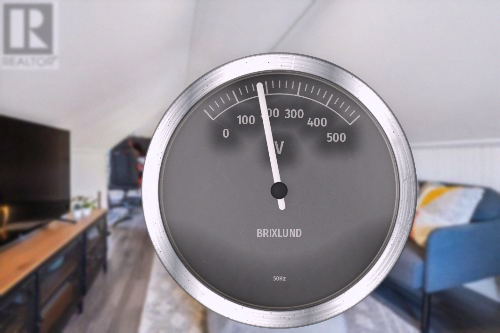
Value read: 180 V
